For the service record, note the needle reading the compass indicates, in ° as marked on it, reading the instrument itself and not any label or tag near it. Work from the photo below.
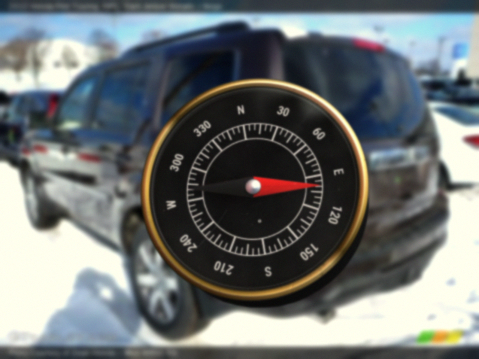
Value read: 100 °
